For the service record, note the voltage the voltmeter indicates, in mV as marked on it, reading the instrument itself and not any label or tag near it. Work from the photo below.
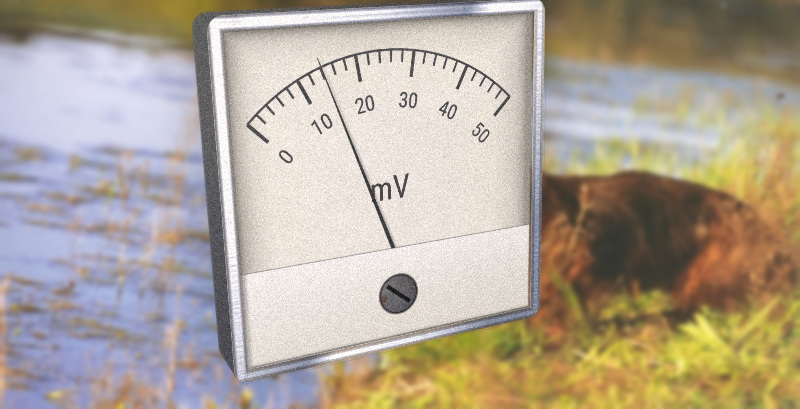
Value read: 14 mV
